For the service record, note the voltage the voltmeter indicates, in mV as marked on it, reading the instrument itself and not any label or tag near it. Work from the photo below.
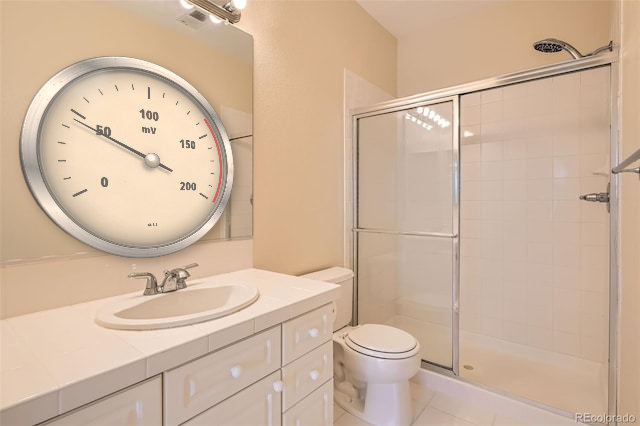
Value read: 45 mV
